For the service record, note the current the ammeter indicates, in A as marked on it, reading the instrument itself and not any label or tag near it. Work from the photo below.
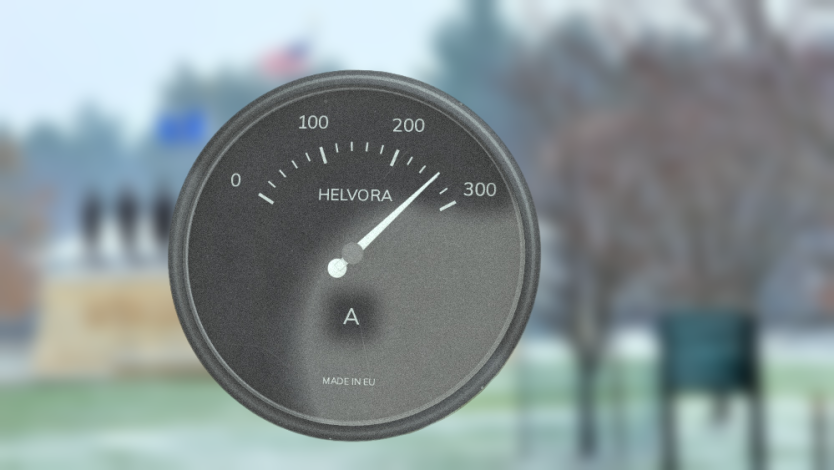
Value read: 260 A
